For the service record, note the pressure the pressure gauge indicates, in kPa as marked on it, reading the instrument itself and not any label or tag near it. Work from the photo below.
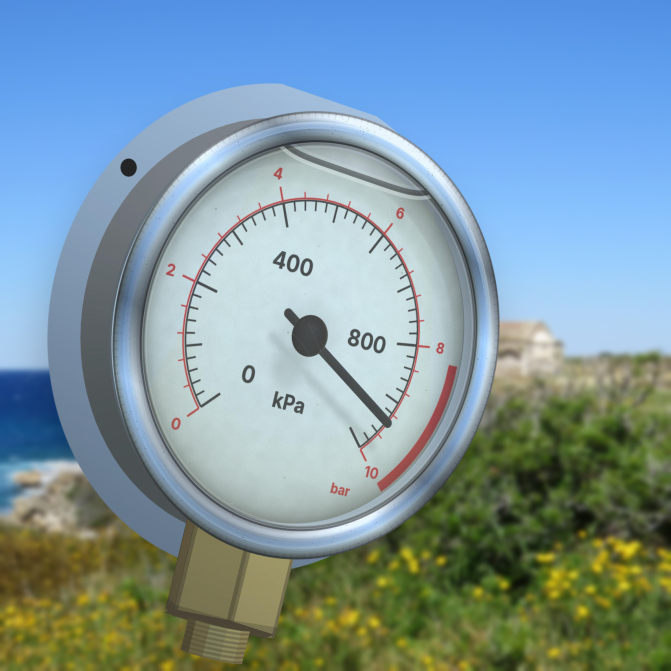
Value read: 940 kPa
